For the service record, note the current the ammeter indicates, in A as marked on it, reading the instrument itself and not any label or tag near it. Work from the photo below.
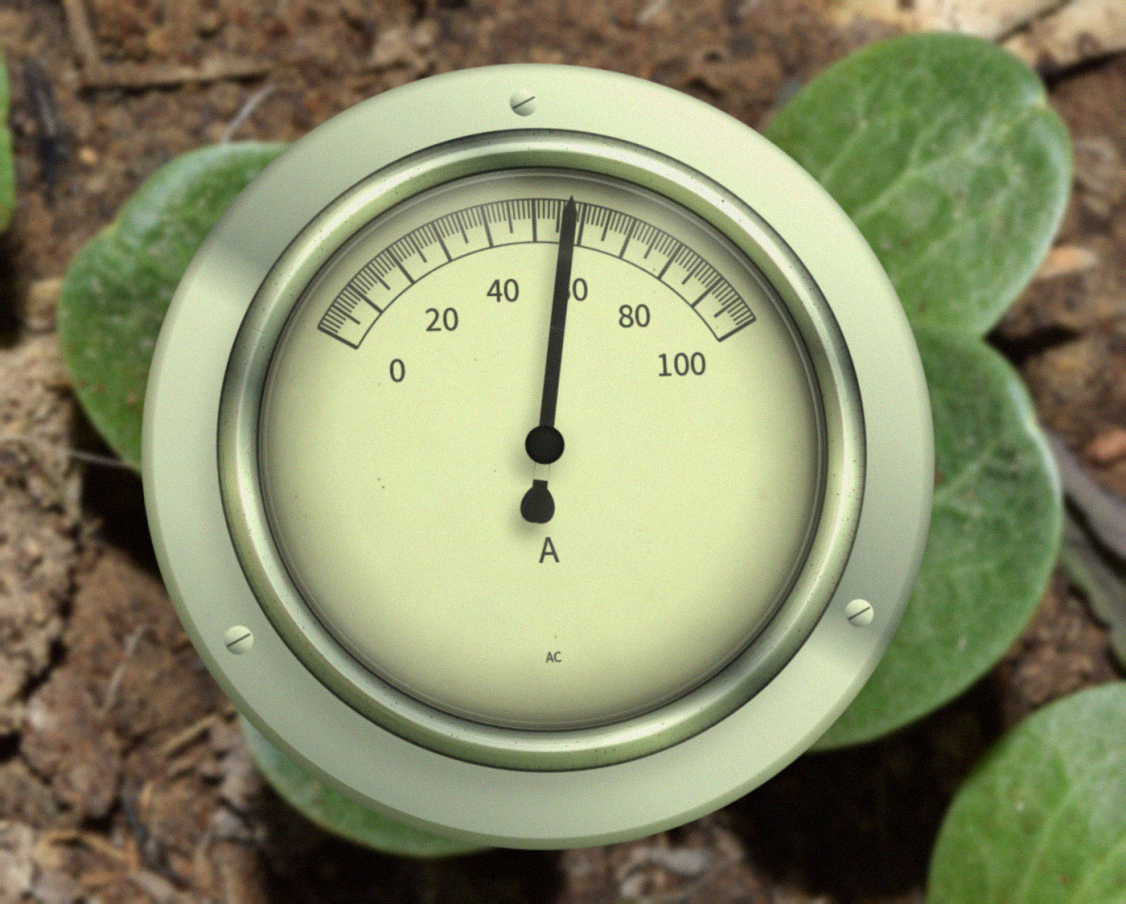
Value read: 57 A
